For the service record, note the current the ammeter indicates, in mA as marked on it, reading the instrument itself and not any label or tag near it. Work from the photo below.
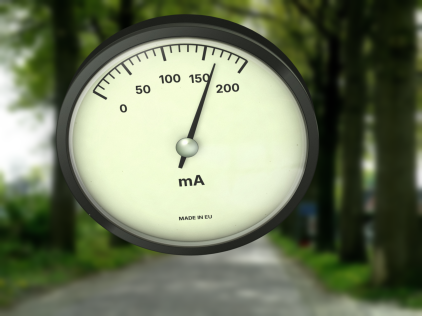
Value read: 165 mA
